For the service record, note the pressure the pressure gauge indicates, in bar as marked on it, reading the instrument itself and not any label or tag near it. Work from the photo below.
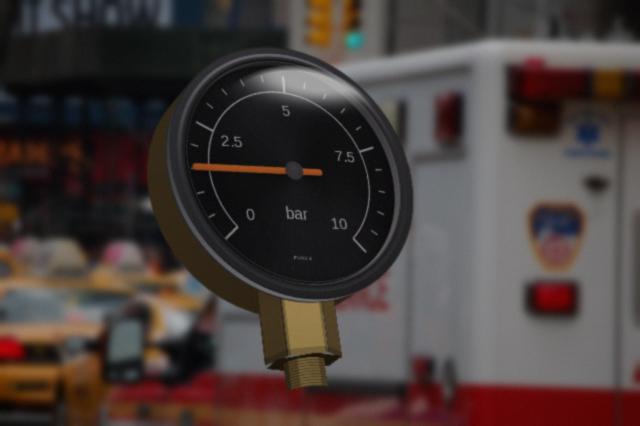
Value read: 1.5 bar
